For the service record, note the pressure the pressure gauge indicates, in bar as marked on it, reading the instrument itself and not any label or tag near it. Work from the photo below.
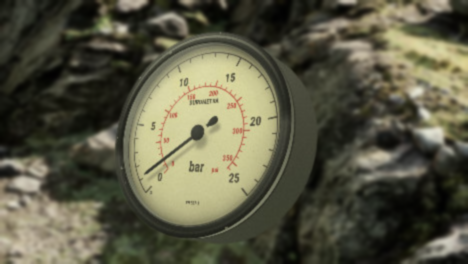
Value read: 1 bar
